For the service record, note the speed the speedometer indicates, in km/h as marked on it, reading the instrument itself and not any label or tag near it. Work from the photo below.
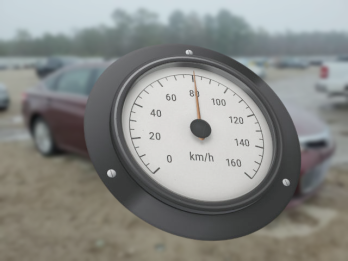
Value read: 80 km/h
